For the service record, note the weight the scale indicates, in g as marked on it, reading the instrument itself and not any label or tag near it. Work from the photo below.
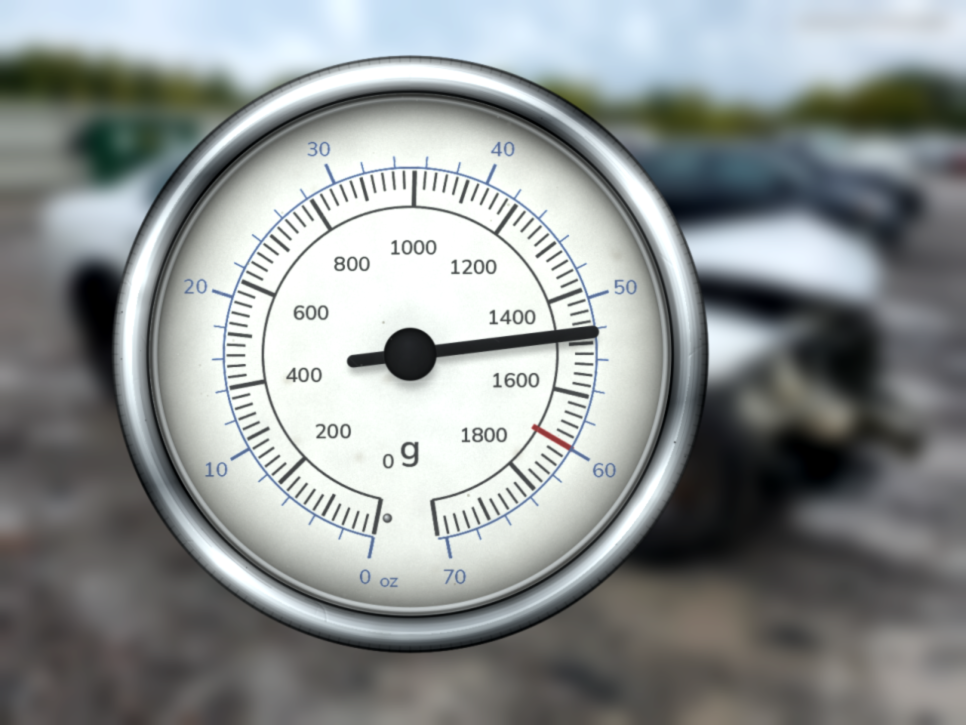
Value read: 1480 g
